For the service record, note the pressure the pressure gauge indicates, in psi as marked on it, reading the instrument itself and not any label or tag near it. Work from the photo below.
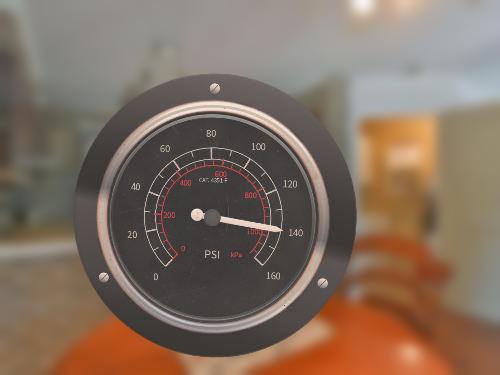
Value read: 140 psi
